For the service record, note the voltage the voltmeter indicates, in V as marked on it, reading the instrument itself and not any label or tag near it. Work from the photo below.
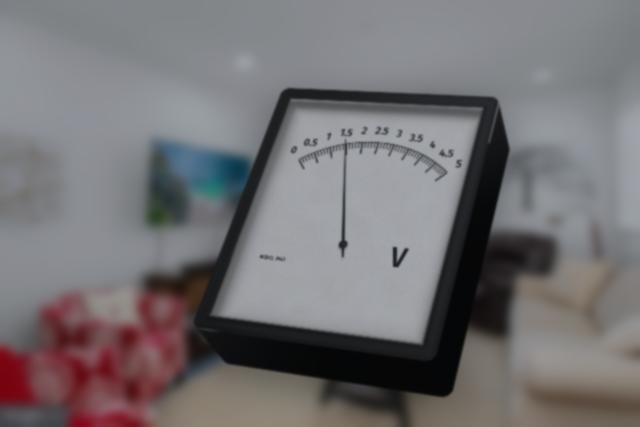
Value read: 1.5 V
